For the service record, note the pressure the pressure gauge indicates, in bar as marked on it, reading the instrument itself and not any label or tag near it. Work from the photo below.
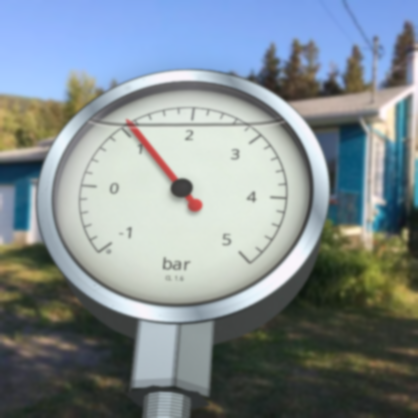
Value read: 1.1 bar
